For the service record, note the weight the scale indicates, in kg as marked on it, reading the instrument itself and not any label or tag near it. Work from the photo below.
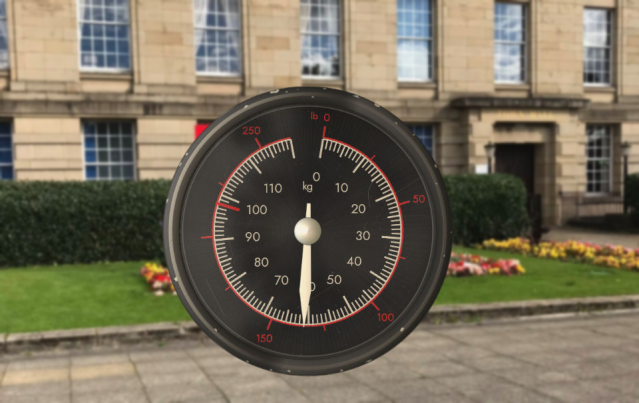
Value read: 61 kg
